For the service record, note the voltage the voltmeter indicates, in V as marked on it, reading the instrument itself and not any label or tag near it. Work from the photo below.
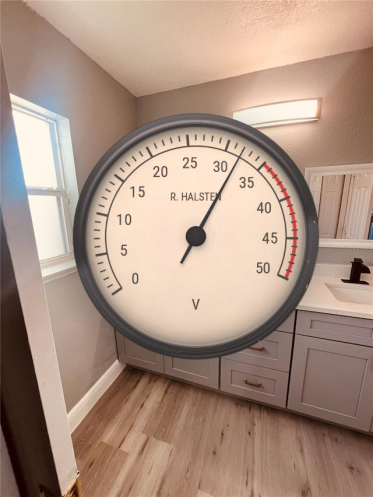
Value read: 32 V
